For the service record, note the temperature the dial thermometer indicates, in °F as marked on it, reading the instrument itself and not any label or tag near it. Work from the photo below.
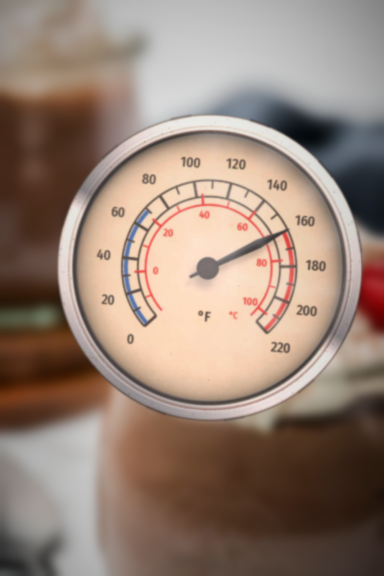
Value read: 160 °F
